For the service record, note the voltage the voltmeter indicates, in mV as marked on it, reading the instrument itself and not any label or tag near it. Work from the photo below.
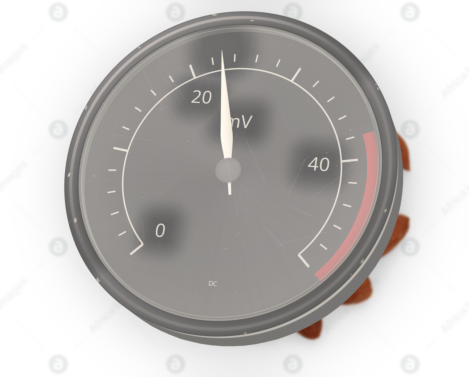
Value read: 23 mV
